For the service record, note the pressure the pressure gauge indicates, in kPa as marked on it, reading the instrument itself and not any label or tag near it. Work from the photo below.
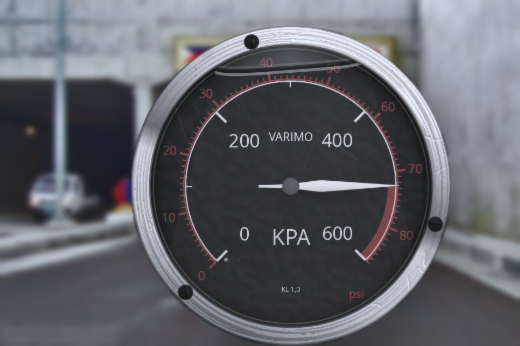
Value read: 500 kPa
